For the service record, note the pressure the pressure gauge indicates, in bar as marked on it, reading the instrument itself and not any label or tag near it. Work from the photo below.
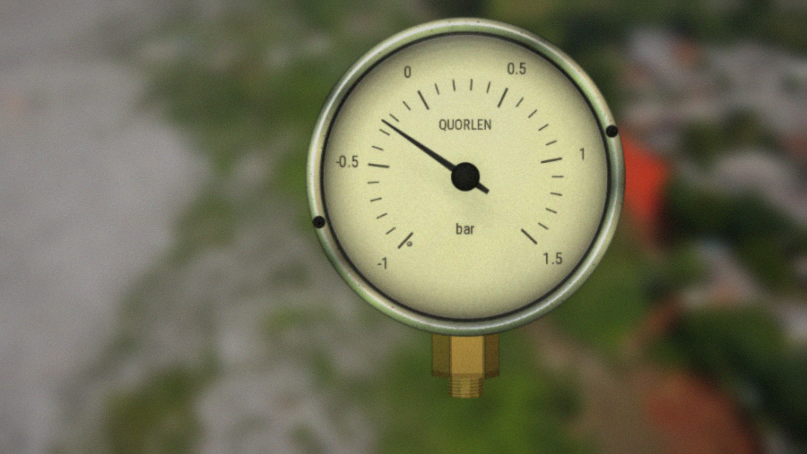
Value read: -0.25 bar
